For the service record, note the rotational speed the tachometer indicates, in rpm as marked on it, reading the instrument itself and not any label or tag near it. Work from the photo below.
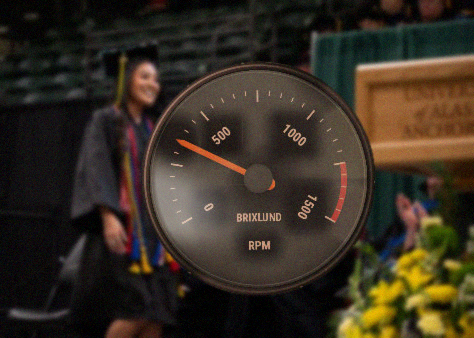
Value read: 350 rpm
